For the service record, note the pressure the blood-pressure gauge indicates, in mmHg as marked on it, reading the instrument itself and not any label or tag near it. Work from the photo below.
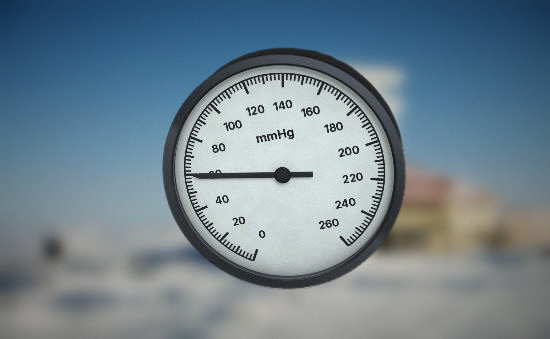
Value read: 60 mmHg
